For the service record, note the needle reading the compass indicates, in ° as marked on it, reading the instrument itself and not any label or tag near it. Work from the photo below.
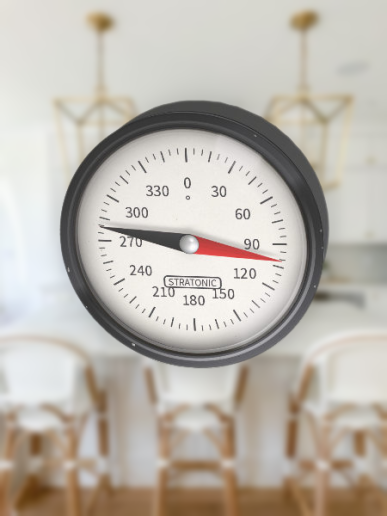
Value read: 100 °
